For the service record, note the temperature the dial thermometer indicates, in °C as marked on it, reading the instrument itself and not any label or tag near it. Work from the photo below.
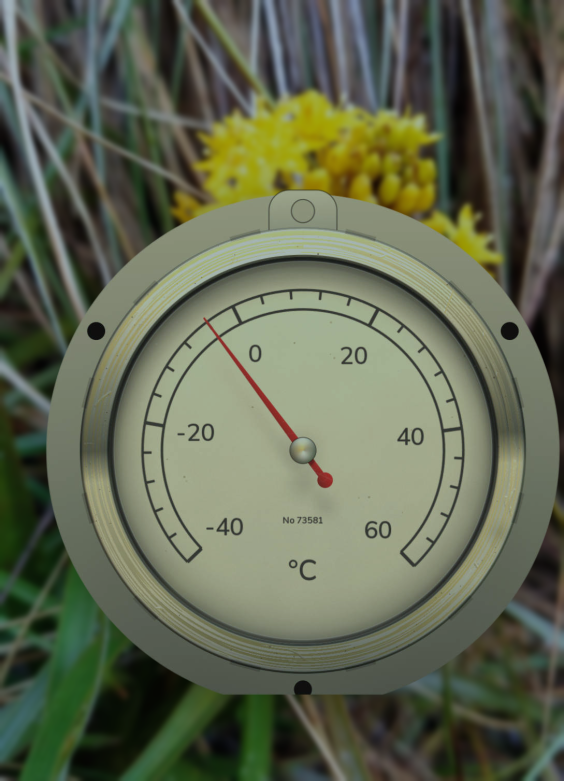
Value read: -4 °C
